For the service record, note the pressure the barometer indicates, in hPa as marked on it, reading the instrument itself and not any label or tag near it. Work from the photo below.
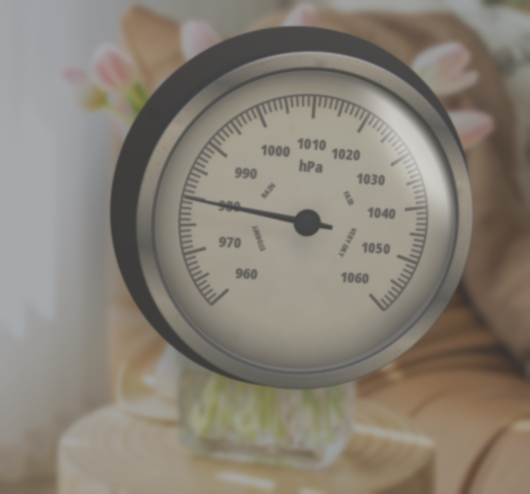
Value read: 980 hPa
